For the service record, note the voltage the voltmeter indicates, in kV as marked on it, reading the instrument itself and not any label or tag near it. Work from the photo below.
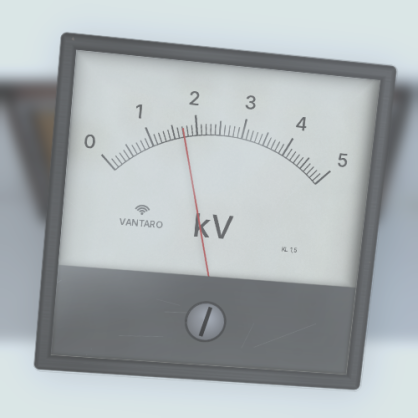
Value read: 1.7 kV
